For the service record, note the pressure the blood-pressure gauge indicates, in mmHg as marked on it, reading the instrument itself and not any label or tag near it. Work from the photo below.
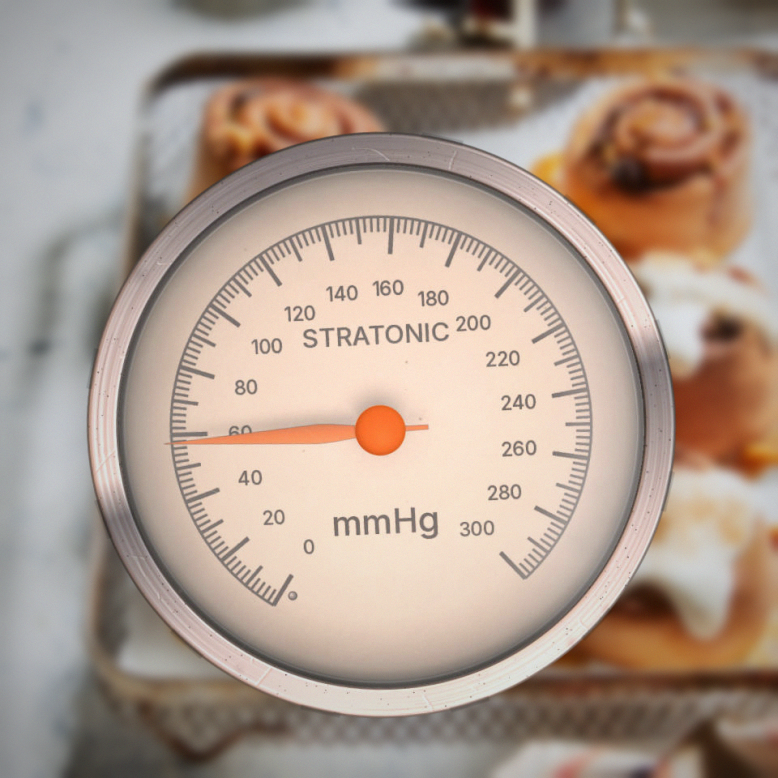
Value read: 58 mmHg
